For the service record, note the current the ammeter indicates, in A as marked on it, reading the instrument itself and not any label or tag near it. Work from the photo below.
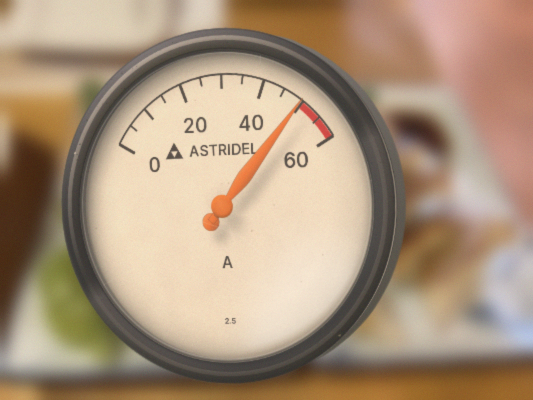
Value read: 50 A
